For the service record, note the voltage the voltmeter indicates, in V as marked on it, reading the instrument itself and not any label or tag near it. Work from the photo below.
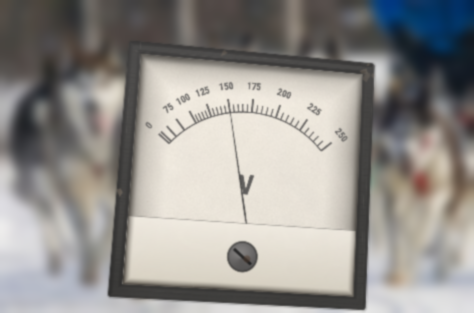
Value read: 150 V
